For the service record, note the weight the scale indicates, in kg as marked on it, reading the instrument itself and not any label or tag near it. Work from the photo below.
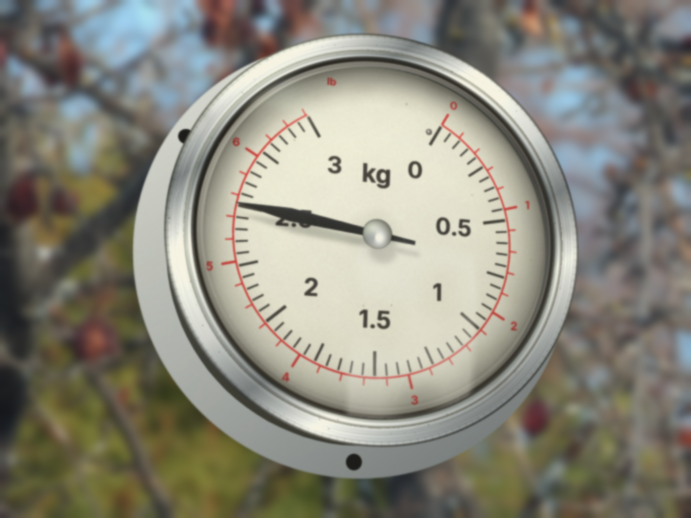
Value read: 2.5 kg
